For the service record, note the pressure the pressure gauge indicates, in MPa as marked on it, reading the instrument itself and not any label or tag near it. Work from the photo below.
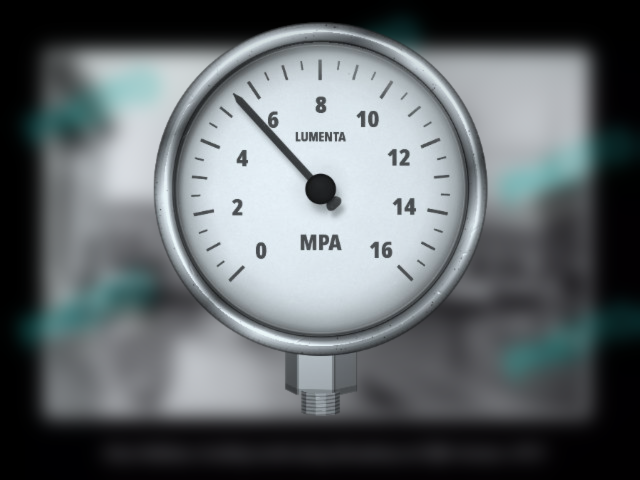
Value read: 5.5 MPa
